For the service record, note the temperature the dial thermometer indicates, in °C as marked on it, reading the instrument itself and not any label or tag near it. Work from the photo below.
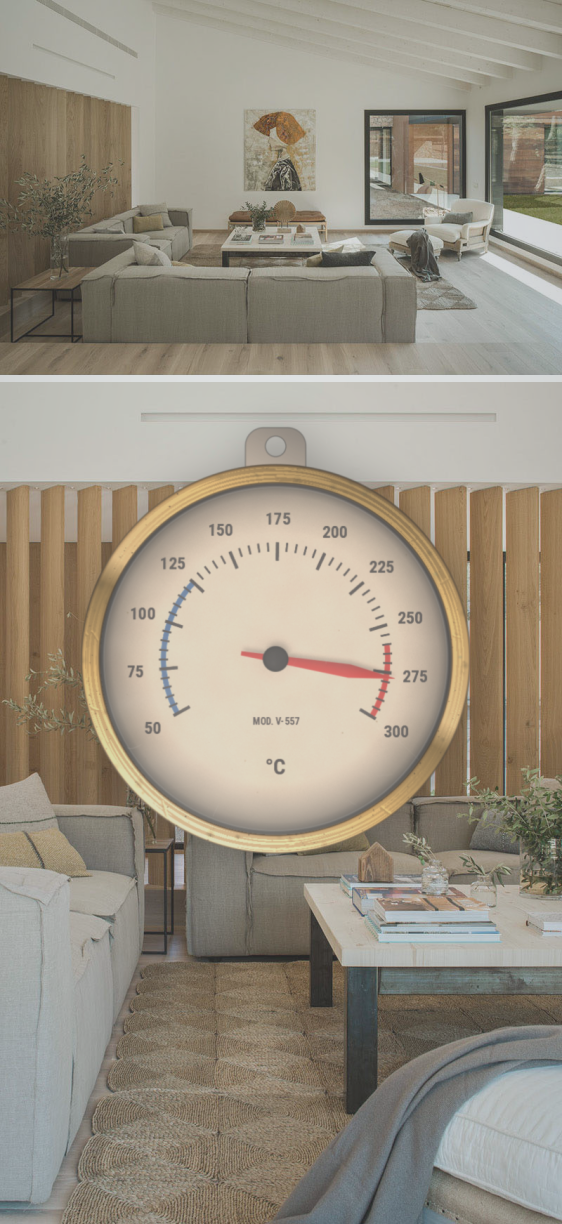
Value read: 277.5 °C
